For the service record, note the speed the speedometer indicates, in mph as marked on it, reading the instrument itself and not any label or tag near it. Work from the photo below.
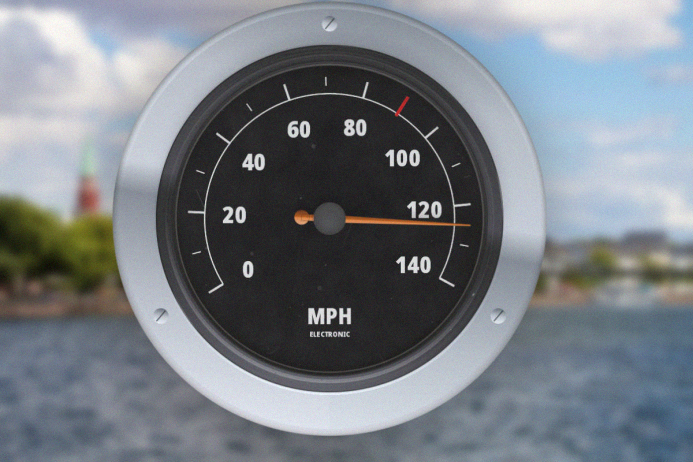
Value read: 125 mph
